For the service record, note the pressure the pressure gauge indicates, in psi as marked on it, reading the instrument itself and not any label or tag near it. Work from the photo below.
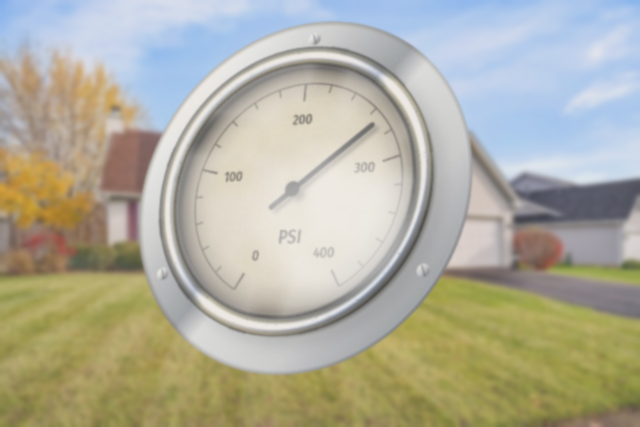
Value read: 270 psi
